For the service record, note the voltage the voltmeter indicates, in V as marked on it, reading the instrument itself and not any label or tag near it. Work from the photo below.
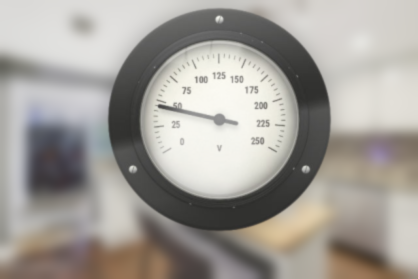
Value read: 45 V
